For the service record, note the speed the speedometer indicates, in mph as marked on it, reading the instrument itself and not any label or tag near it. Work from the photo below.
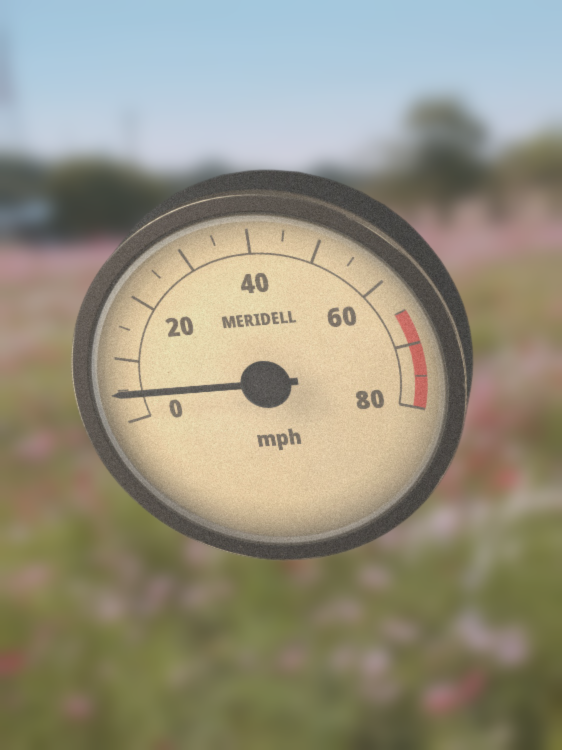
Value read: 5 mph
